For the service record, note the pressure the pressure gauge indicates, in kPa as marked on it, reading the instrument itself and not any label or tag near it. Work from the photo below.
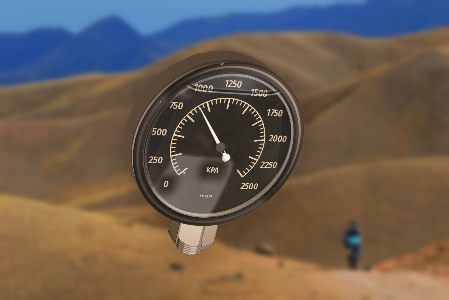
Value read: 900 kPa
